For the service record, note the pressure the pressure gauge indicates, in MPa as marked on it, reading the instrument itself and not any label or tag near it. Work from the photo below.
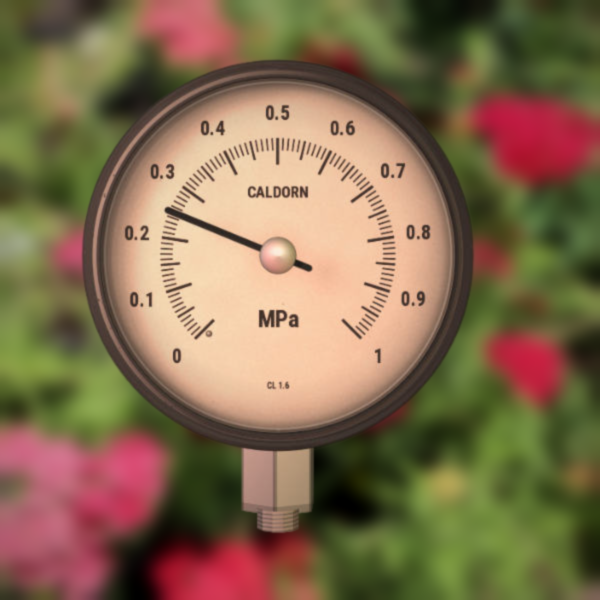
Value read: 0.25 MPa
